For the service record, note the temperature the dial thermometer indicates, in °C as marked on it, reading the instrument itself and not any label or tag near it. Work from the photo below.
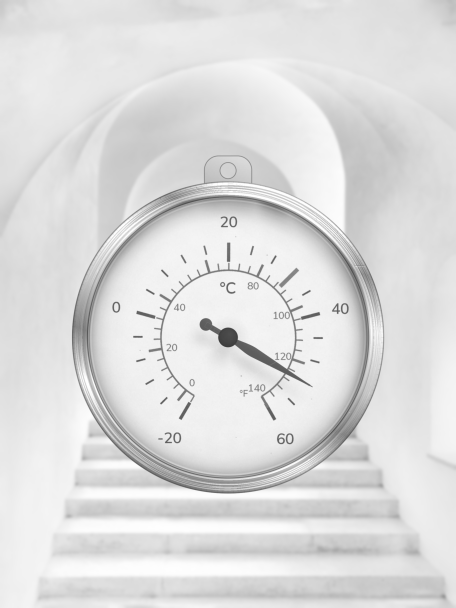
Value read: 52 °C
